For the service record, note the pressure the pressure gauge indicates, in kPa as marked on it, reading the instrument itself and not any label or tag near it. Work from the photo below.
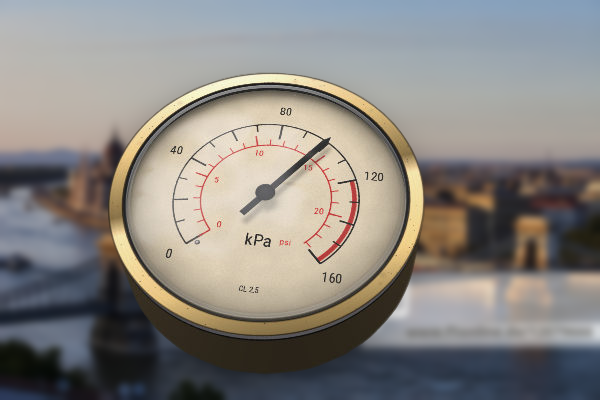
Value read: 100 kPa
